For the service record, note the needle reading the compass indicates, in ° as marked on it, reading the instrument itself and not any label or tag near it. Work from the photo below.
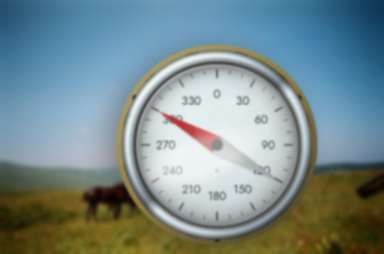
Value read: 300 °
